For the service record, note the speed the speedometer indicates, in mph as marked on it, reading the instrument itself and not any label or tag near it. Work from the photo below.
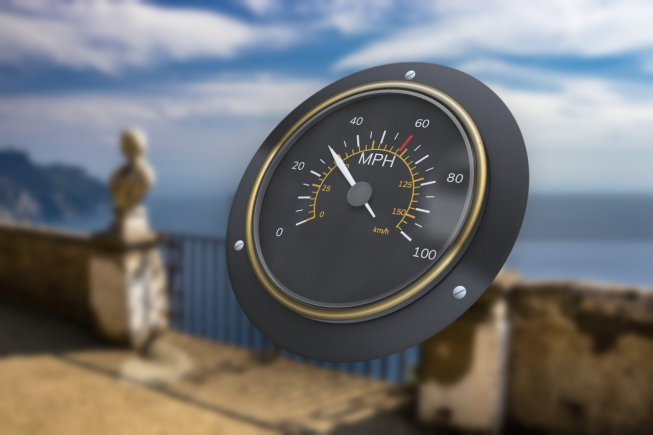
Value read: 30 mph
